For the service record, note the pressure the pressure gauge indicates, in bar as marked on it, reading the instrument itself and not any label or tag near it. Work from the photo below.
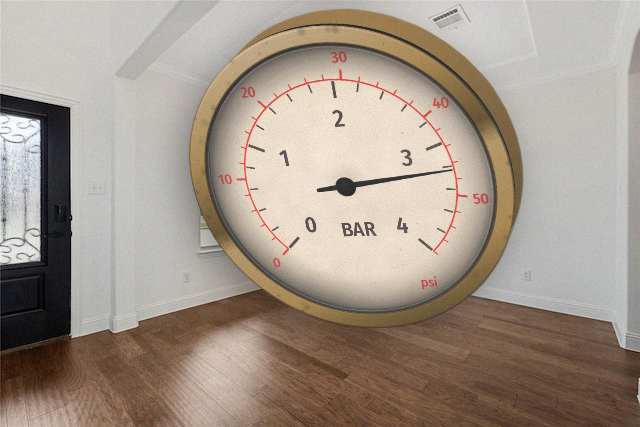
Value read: 3.2 bar
